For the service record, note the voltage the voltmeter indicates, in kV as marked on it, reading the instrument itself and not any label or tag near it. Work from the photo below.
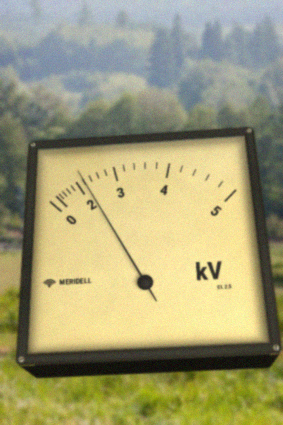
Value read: 2.2 kV
